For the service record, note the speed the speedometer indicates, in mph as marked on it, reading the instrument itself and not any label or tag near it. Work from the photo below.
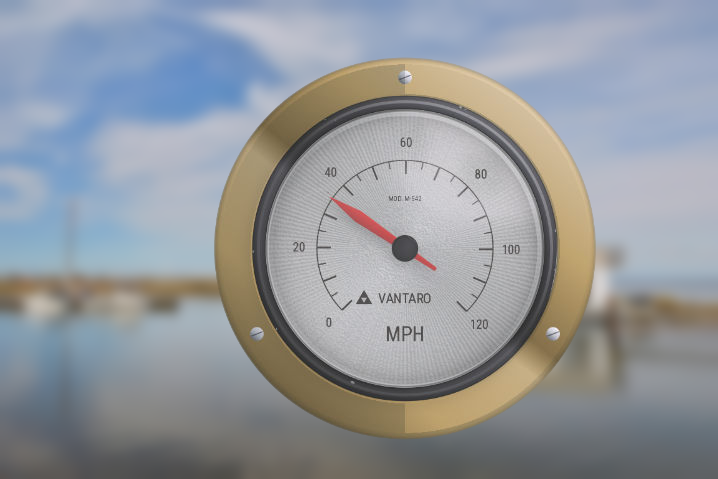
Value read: 35 mph
